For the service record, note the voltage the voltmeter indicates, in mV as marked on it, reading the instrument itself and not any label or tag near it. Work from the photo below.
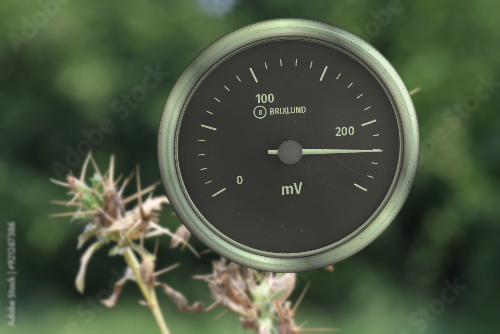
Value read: 220 mV
